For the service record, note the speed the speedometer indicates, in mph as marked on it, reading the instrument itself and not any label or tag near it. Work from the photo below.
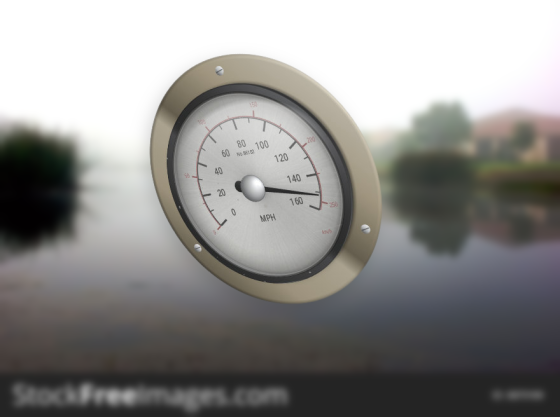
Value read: 150 mph
